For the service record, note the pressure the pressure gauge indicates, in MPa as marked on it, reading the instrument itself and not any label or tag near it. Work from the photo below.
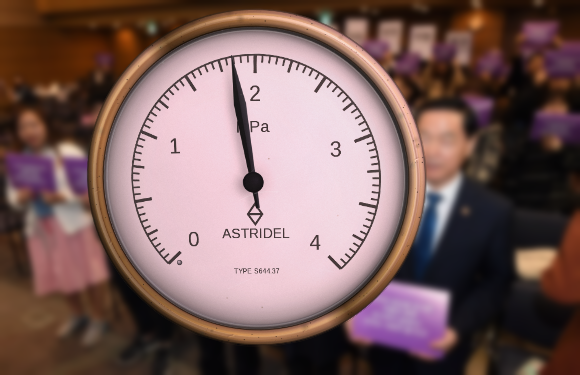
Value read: 1.85 MPa
